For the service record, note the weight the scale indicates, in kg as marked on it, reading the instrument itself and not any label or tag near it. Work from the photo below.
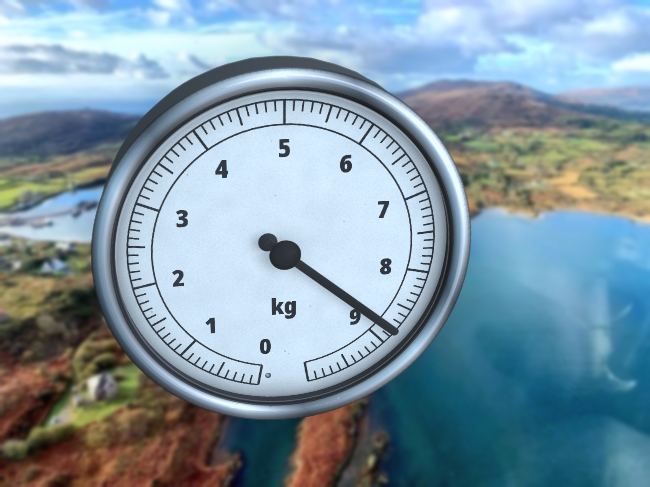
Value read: 8.8 kg
